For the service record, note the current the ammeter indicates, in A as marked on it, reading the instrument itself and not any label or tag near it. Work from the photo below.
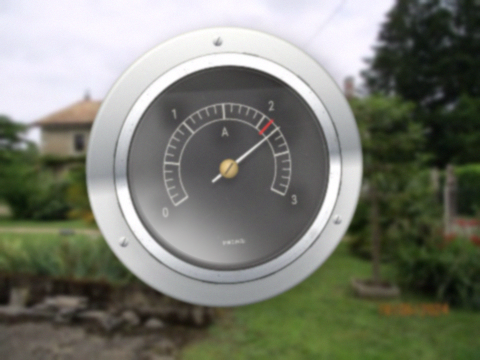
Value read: 2.2 A
